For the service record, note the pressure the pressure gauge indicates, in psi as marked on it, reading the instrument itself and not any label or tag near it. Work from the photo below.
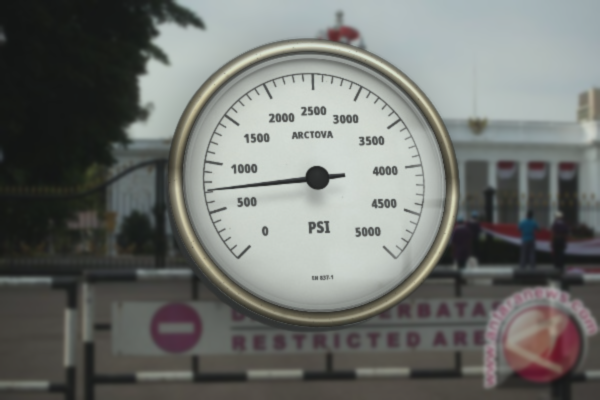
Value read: 700 psi
